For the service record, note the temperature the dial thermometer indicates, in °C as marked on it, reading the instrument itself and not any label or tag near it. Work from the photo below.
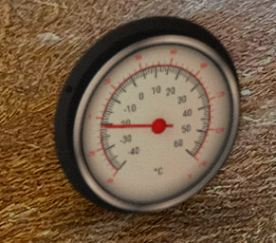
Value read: -20 °C
